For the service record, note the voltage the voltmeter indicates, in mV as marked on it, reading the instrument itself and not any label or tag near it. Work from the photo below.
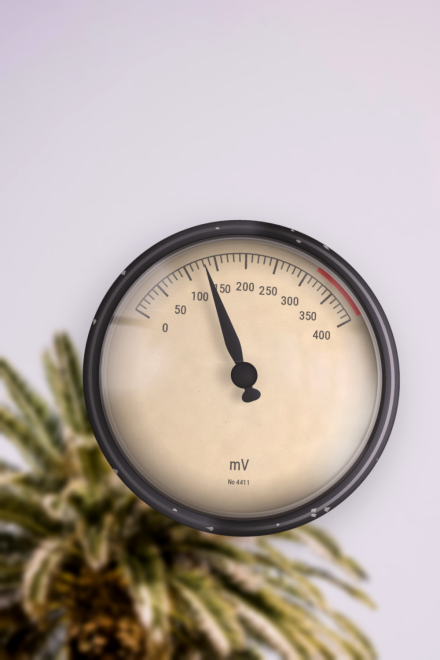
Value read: 130 mV
